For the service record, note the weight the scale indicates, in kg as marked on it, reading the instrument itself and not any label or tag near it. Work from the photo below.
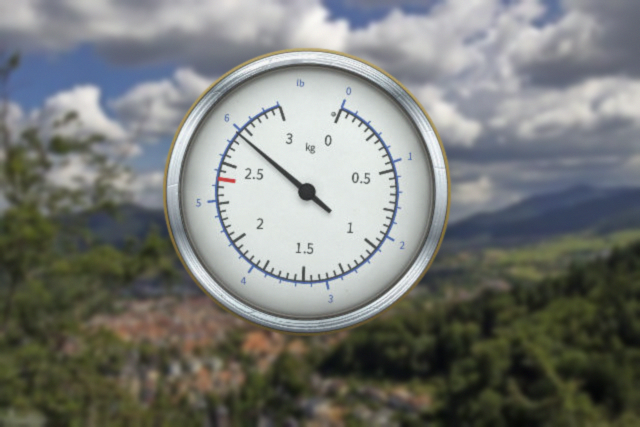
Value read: 2.7 kg
